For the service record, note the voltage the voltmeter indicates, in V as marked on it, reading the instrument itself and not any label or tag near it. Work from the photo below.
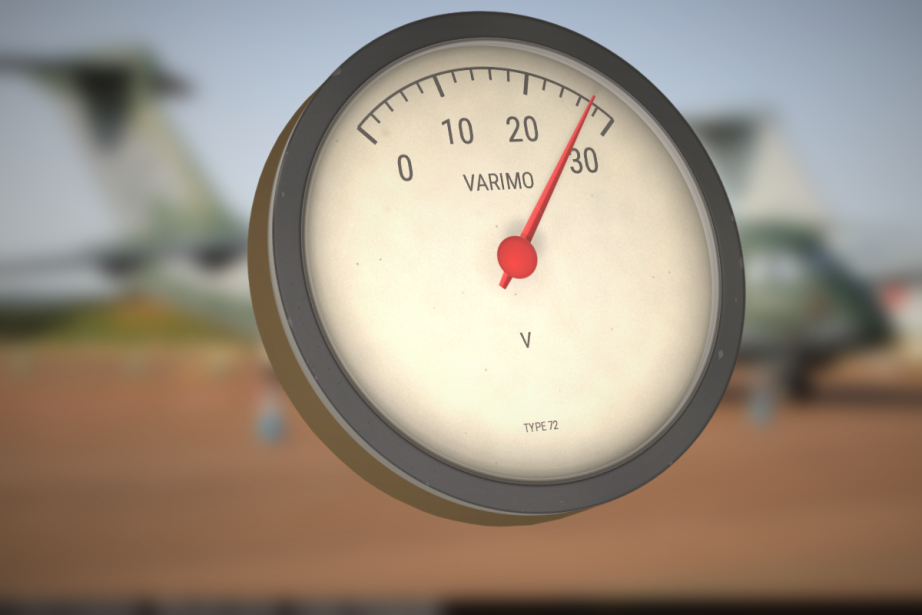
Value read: 27 V
